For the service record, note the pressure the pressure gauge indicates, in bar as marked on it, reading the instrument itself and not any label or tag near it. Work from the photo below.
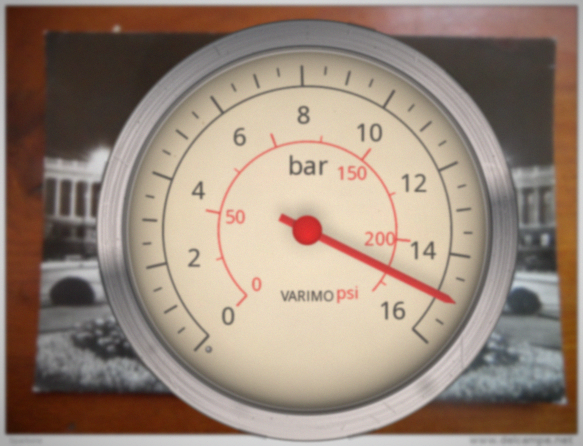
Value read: 15 bar
